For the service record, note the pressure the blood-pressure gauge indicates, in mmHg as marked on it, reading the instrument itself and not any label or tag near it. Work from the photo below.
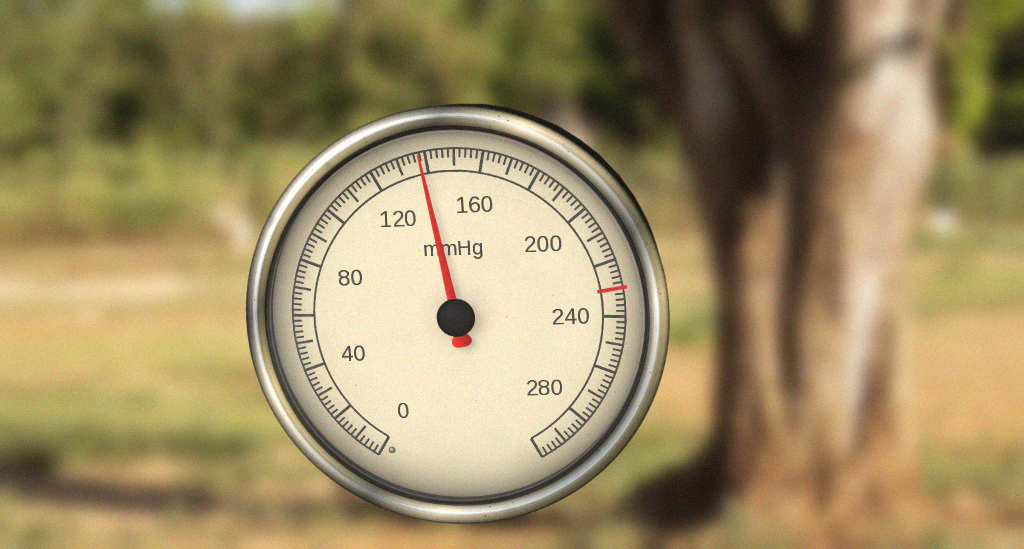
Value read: 138 mmHg
